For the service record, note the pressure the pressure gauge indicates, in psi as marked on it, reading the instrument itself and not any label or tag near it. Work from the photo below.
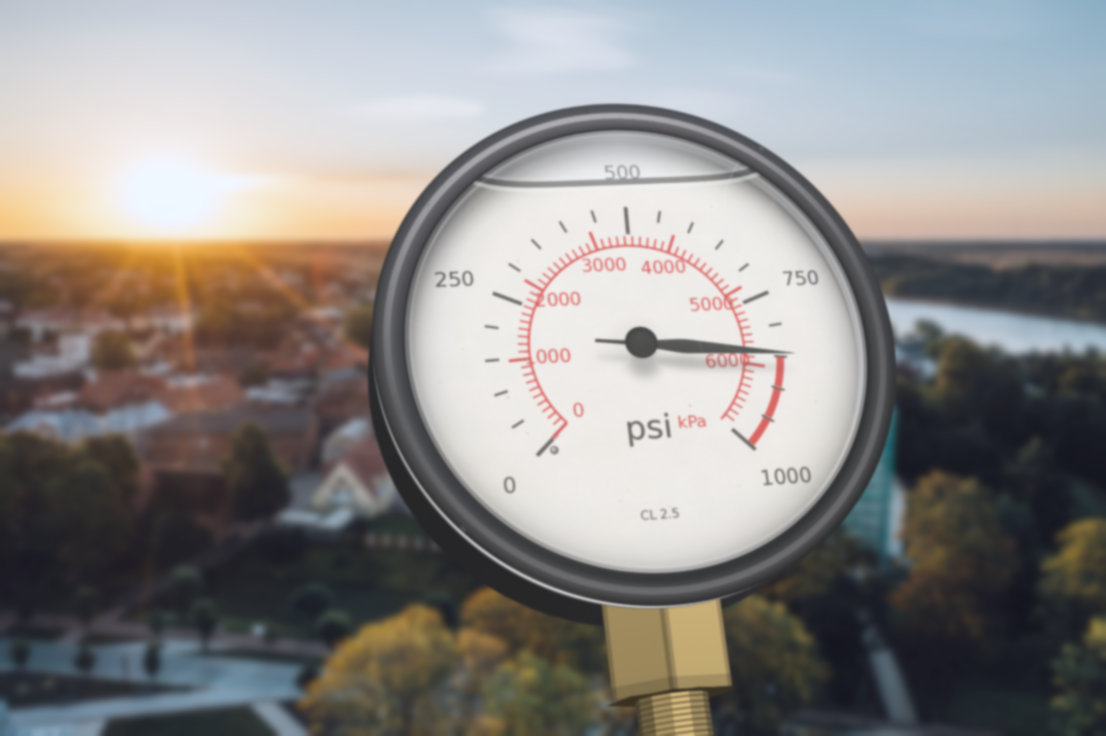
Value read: 850 psi
